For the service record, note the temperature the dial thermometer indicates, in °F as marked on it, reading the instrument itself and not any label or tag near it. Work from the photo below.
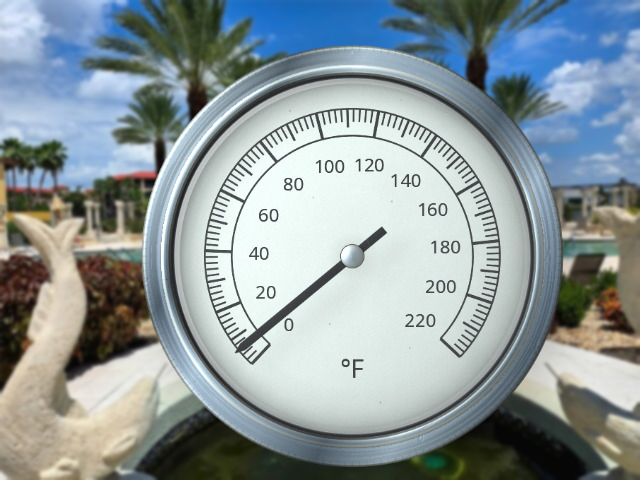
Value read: 6 °F
